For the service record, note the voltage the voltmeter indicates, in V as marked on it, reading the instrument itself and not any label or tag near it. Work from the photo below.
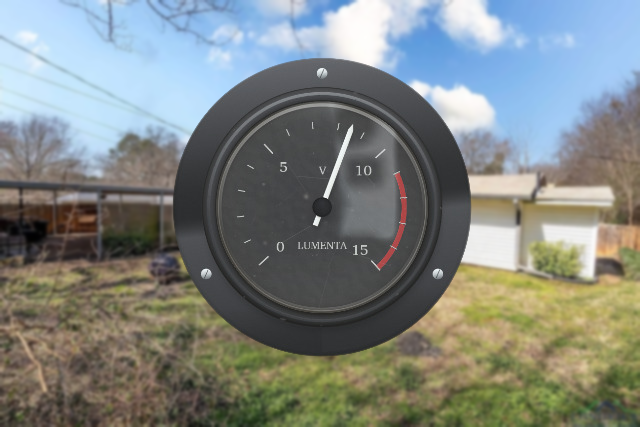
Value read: 8.5 V
